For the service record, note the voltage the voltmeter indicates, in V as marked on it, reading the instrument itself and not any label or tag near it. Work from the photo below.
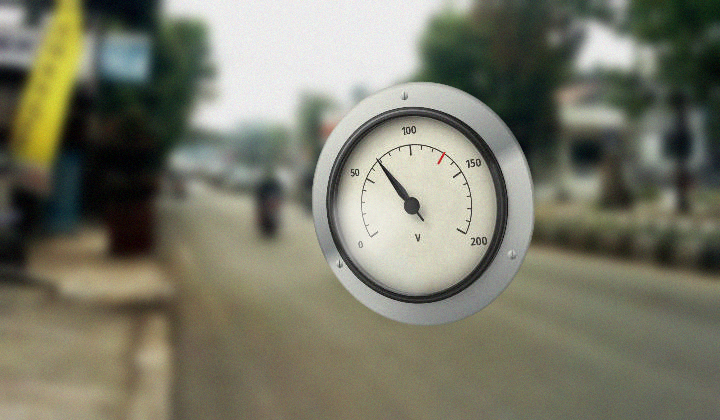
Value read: 70 V
